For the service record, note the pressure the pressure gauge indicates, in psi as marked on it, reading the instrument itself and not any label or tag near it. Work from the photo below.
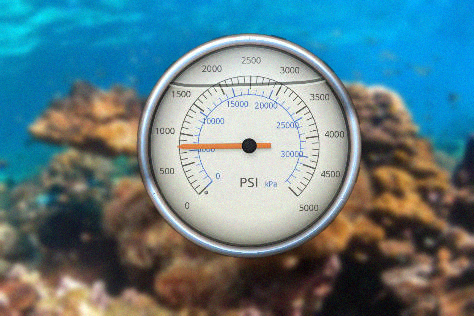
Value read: 800 psi
